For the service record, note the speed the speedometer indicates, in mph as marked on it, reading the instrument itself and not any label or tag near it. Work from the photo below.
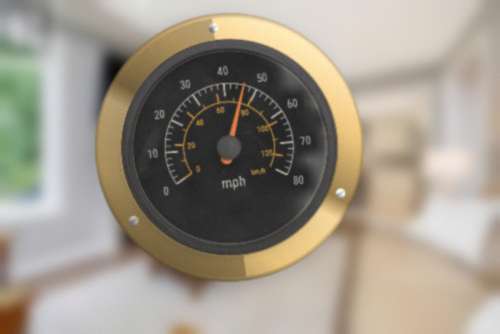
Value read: 46 mph
